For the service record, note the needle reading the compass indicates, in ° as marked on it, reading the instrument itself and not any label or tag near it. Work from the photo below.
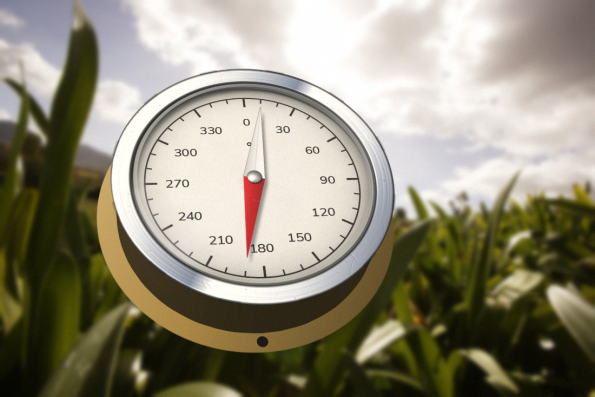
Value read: 190 °
